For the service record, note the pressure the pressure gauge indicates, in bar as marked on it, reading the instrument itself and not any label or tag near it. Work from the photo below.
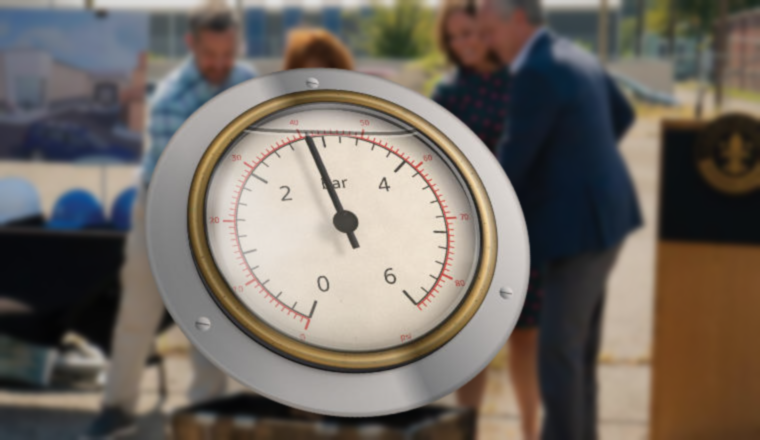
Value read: 2.8 bar
